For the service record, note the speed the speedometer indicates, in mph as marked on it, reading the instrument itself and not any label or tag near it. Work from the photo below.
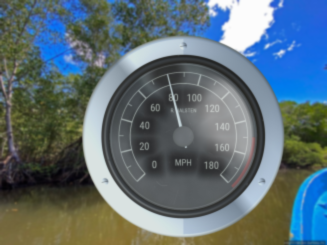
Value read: 80 mph
